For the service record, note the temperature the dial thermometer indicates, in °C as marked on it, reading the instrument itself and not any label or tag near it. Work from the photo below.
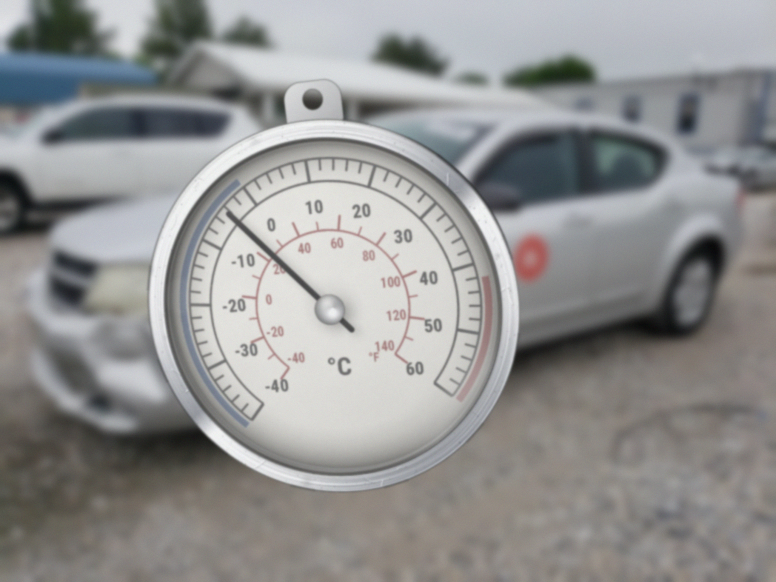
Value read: -4 °C
